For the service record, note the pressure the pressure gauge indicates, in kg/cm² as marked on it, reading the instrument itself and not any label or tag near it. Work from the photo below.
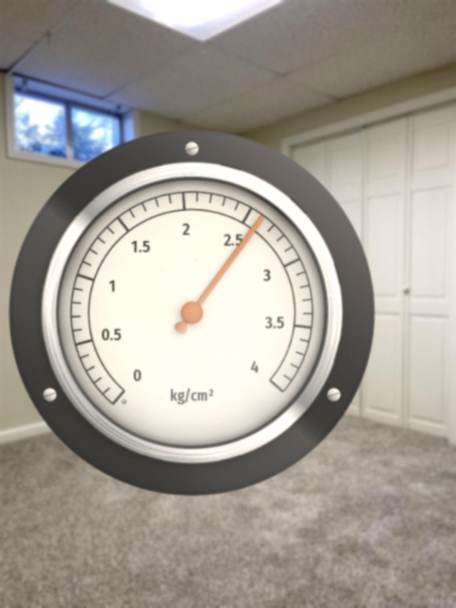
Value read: 2.6 kg/cm²
